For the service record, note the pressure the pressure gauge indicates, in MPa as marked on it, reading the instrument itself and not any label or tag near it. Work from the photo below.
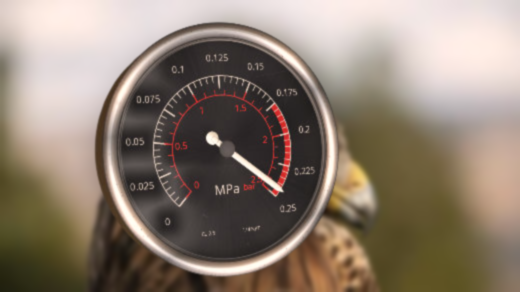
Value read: 0.245 MPa
